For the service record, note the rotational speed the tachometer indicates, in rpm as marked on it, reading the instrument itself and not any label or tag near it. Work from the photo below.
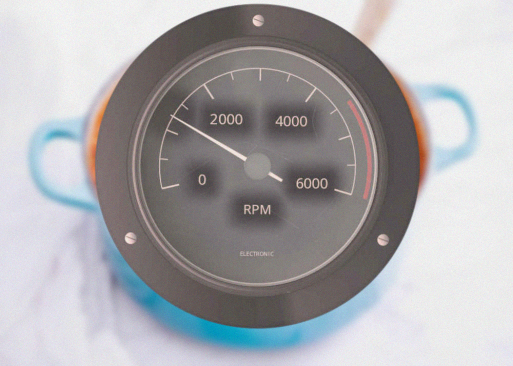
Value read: 1250 rpm
